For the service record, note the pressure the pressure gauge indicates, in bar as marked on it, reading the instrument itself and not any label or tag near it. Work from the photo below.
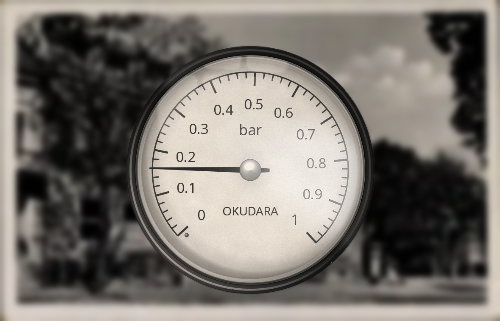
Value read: 0.16 bar
